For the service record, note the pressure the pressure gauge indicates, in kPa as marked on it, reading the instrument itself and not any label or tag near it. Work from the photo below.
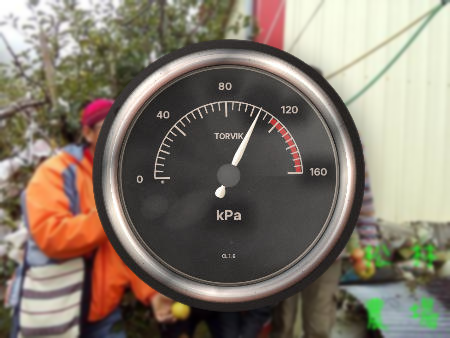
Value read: 105 kPa
